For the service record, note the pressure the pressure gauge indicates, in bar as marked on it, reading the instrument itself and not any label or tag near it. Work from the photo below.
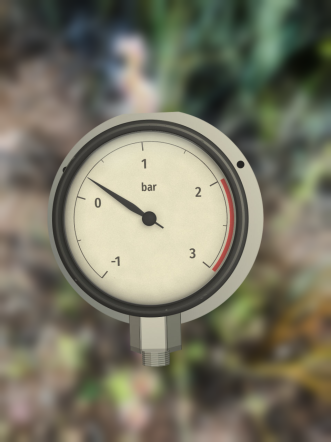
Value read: 0.25 bar
